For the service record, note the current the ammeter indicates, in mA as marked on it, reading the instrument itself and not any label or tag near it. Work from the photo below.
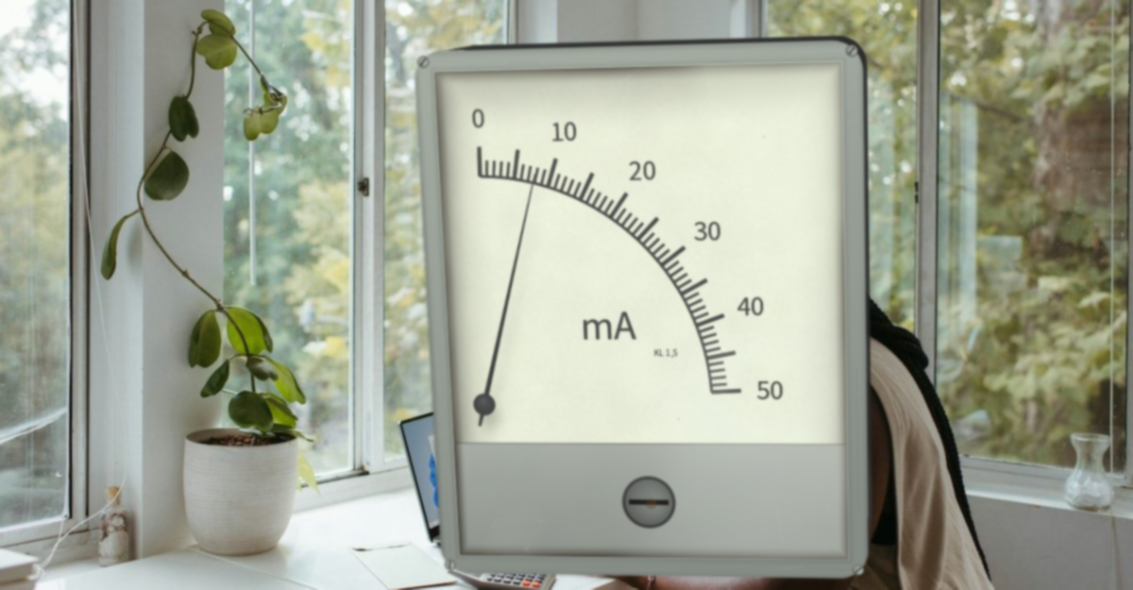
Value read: 8 mA
